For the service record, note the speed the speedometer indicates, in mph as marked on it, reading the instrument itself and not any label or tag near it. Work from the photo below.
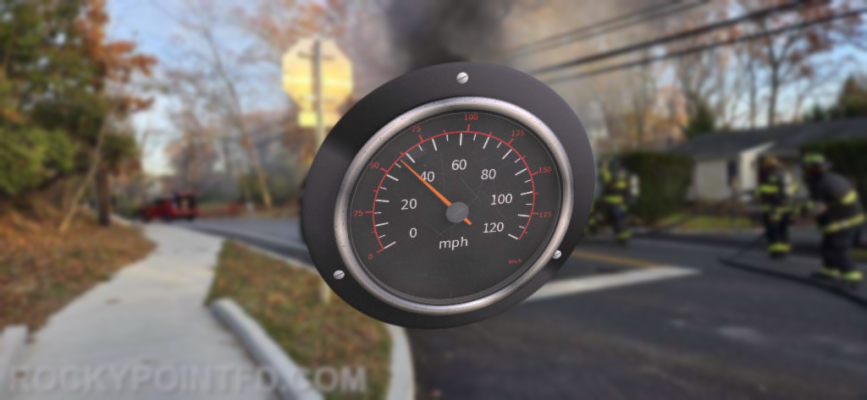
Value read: 37.5 mph
